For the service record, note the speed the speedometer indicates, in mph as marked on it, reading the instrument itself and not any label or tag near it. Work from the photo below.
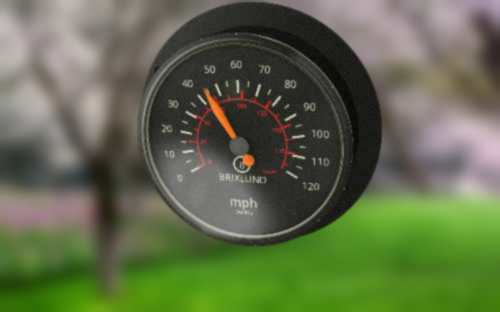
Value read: 45 mph
